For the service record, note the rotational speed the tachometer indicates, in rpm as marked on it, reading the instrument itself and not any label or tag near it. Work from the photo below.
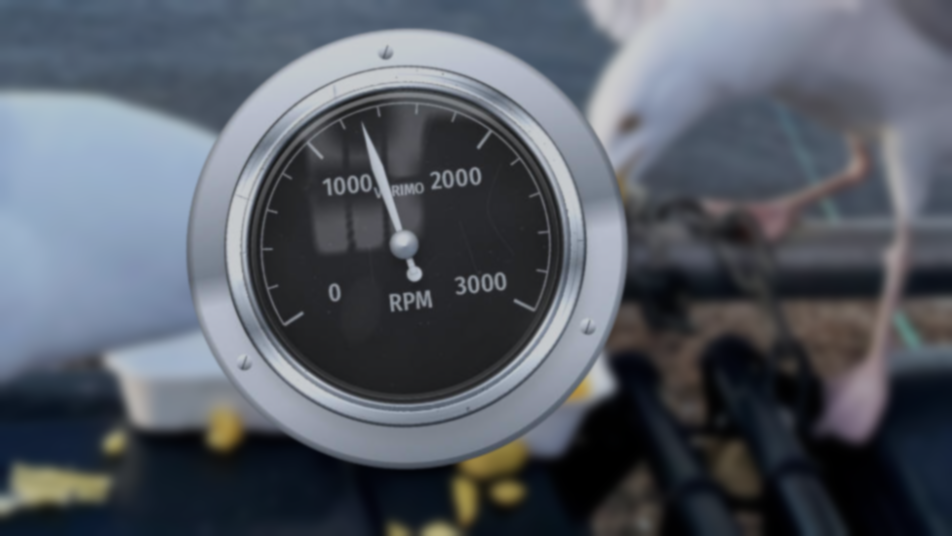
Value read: 1300 rpm
